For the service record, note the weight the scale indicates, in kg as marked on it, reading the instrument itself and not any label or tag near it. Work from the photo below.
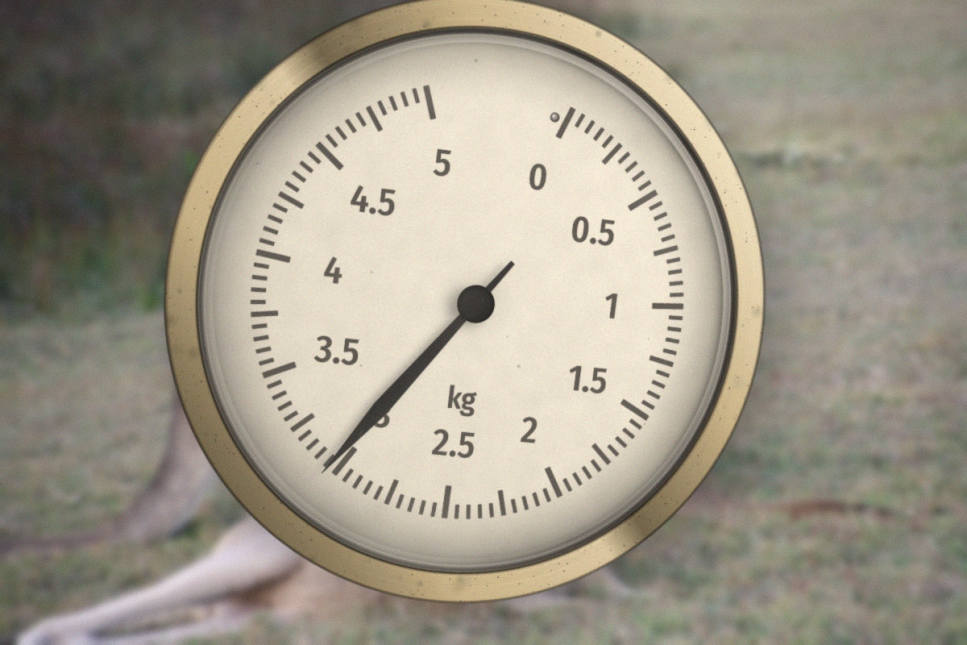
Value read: 3.05 kg
